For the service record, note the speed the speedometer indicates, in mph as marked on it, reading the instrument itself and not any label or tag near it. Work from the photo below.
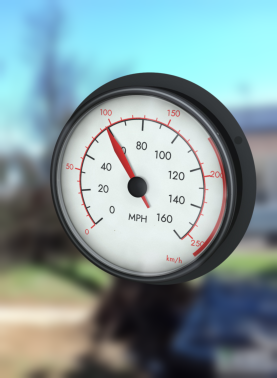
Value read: 60 mph
